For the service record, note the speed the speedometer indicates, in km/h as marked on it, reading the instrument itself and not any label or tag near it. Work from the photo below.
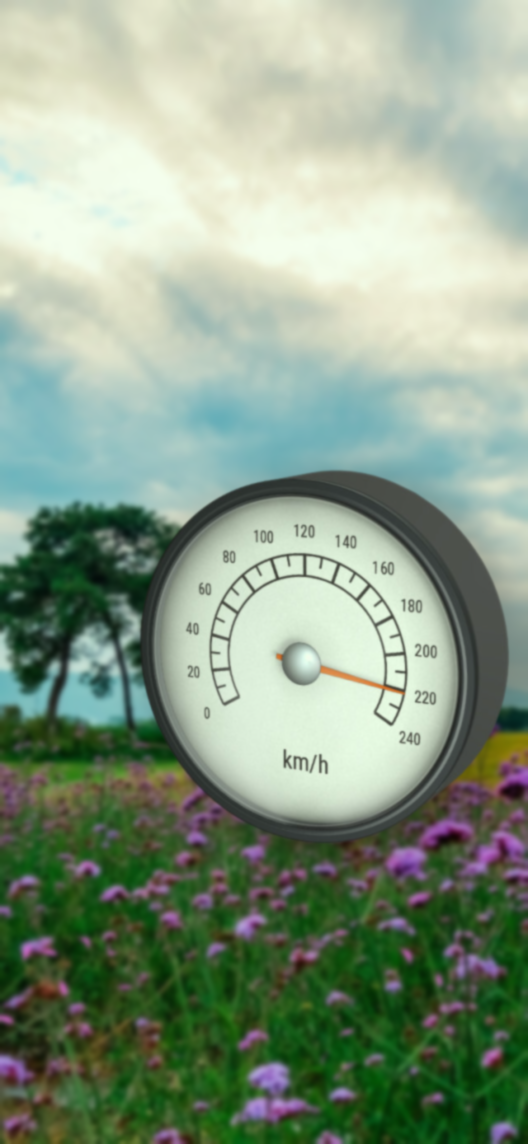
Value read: 220 km/h
